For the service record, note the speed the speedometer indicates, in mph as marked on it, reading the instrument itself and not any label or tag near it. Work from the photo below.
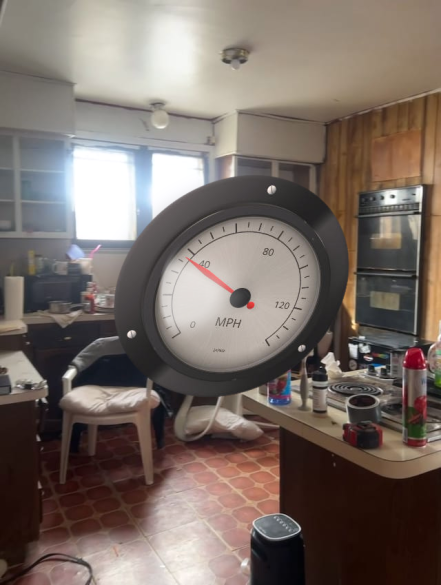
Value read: 37.5 mph
